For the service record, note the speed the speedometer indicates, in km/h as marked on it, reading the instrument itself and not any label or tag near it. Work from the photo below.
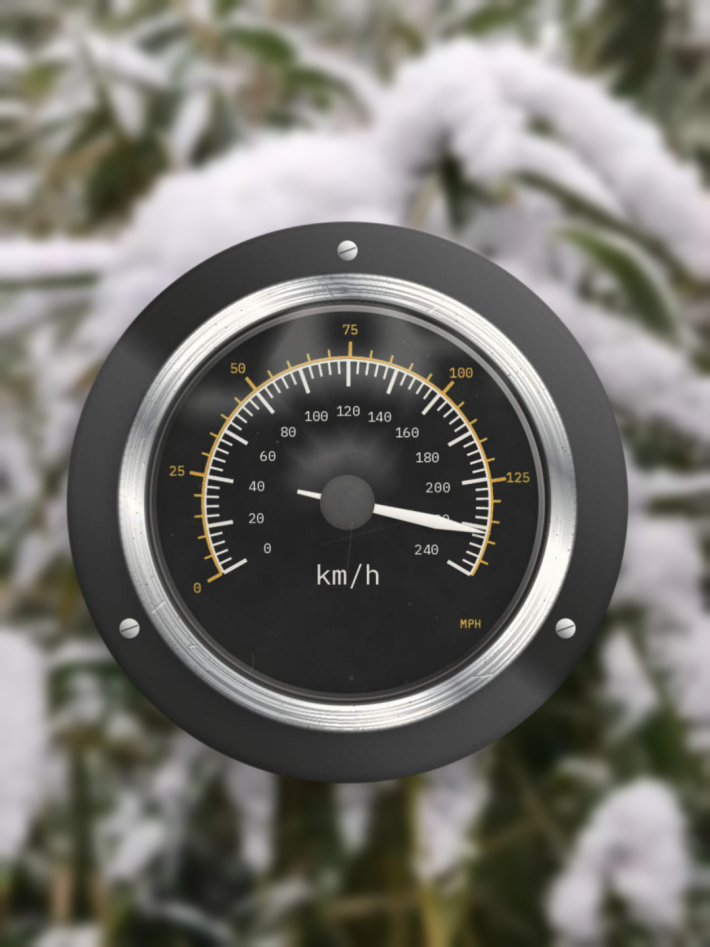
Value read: 222 km/h
